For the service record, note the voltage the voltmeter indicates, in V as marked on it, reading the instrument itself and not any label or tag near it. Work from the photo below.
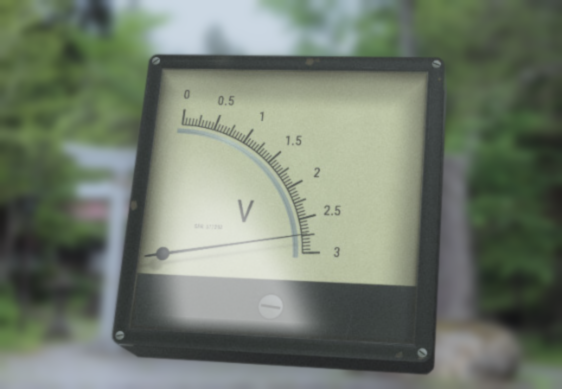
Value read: 2.75 V
